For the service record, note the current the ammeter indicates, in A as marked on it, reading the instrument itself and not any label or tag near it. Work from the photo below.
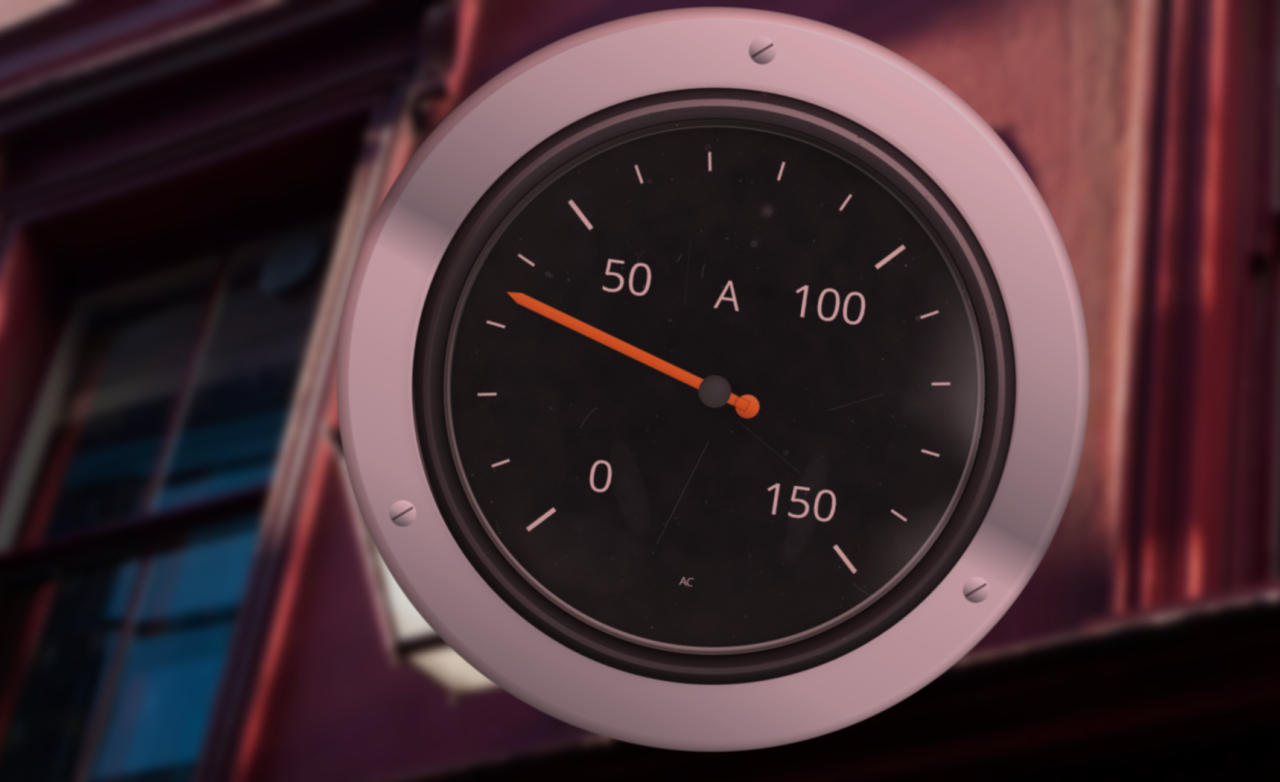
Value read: 35 A
